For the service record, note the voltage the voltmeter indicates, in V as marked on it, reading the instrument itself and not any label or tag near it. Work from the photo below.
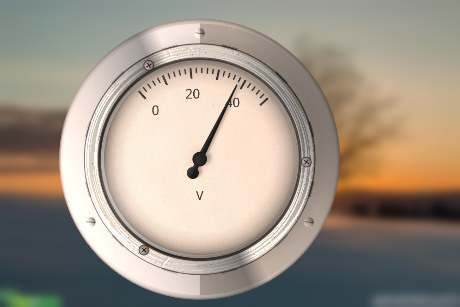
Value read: 38 V
